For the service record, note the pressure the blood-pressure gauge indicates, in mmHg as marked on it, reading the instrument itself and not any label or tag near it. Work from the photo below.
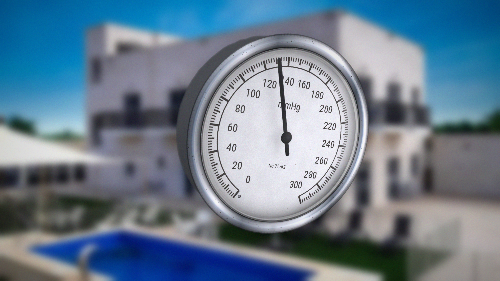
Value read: 130 mmHg
